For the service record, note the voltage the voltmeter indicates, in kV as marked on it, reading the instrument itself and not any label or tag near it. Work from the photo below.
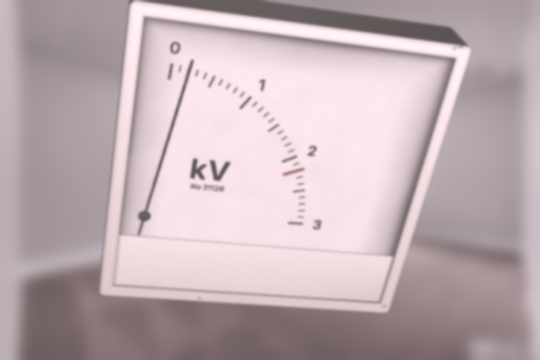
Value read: 0.2 kV
